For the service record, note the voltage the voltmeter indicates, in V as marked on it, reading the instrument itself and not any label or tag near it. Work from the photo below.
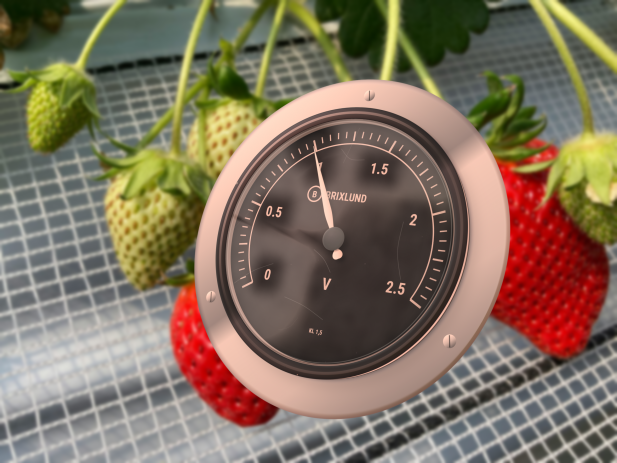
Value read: 1 V
